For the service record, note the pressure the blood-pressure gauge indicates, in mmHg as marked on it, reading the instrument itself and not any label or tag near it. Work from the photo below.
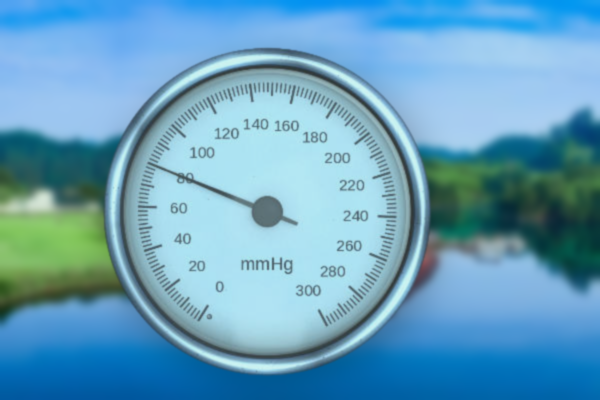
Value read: 80 mmHg
